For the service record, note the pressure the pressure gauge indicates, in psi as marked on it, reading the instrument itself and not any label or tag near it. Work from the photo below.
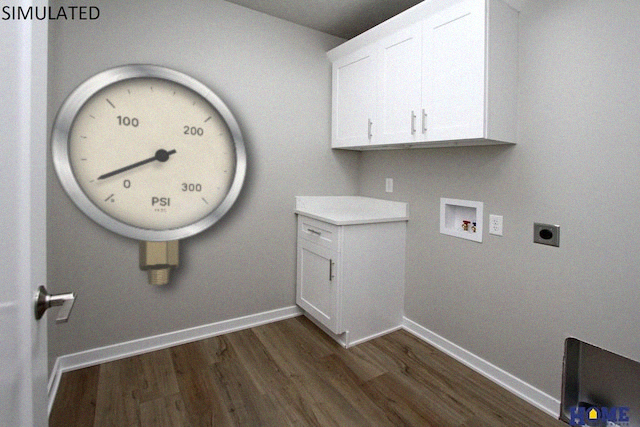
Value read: 20 psi
